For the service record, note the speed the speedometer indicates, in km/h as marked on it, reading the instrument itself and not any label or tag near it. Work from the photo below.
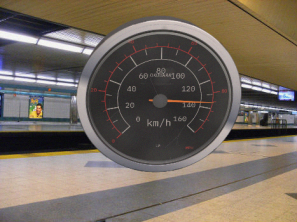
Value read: 135 km/h
